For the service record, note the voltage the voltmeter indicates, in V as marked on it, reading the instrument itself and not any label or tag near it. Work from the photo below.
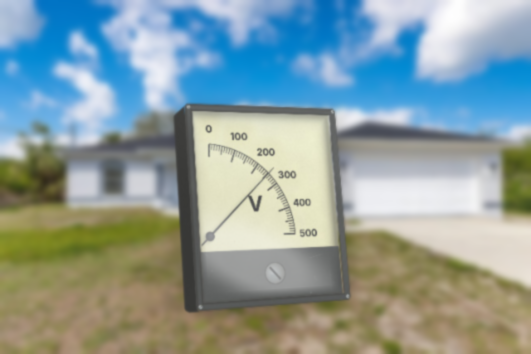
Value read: 250 V
